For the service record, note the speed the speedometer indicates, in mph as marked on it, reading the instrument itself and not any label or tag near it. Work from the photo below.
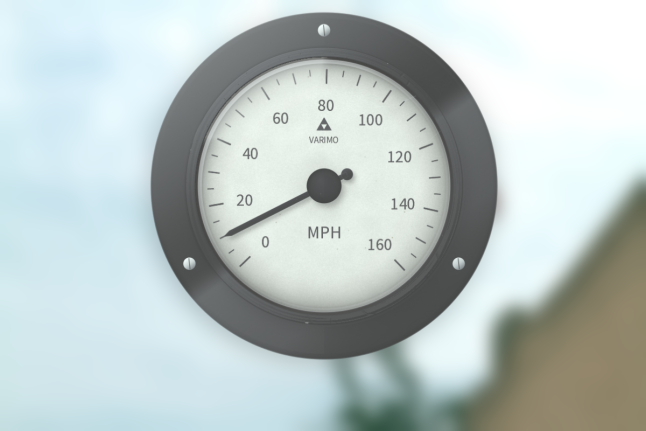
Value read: 10 mph
